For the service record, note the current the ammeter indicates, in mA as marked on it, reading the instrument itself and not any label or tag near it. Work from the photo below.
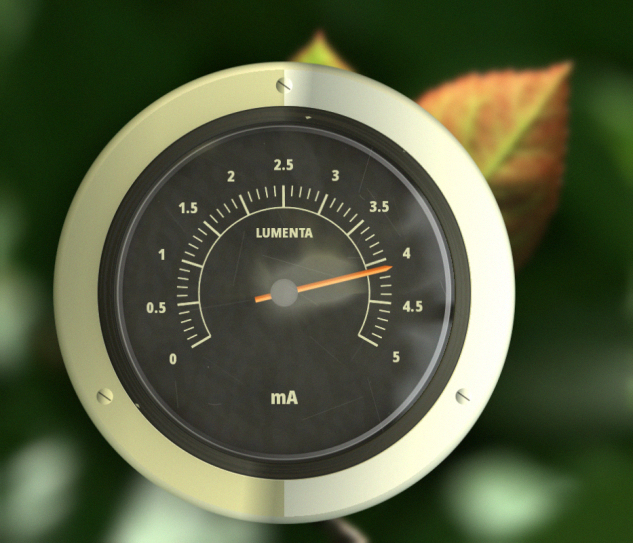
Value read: 4.1 mA
